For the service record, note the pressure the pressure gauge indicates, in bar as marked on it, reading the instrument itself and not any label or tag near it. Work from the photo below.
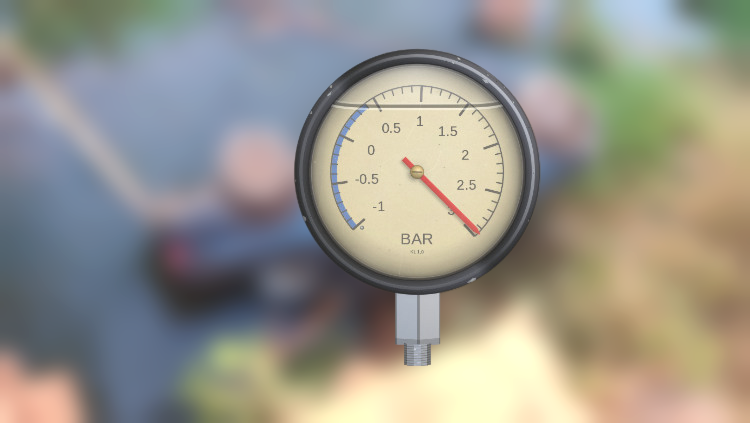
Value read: 2.95 bar
